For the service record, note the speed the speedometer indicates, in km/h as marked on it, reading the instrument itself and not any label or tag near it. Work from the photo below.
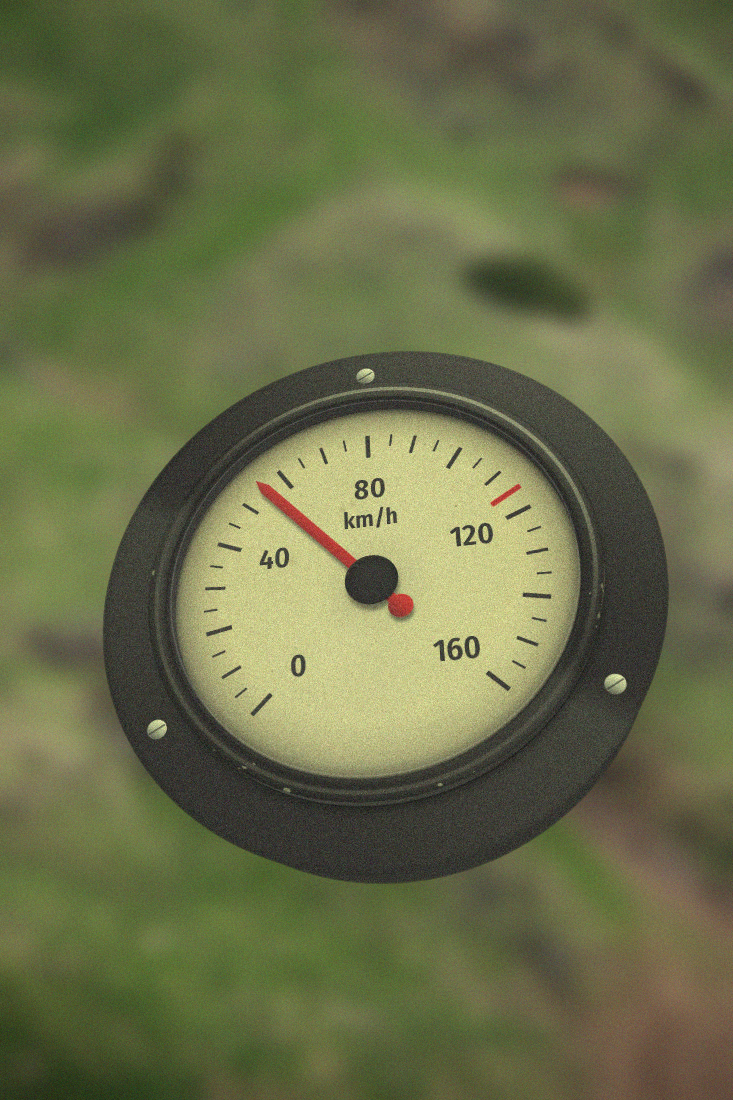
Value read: 55 km/h
